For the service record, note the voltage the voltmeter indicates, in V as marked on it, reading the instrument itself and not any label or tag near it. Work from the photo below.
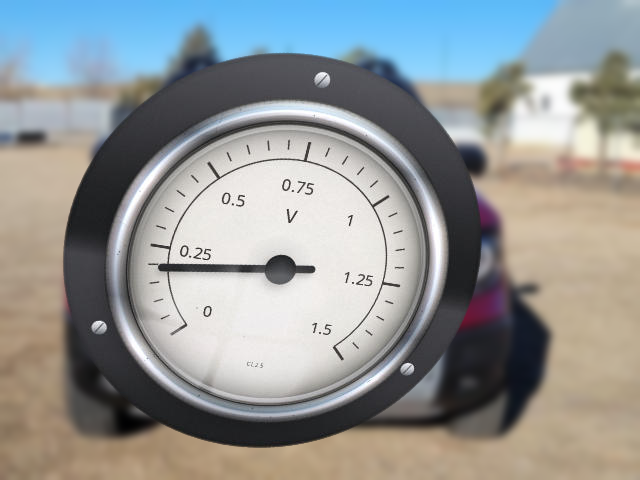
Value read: 0.2 V
